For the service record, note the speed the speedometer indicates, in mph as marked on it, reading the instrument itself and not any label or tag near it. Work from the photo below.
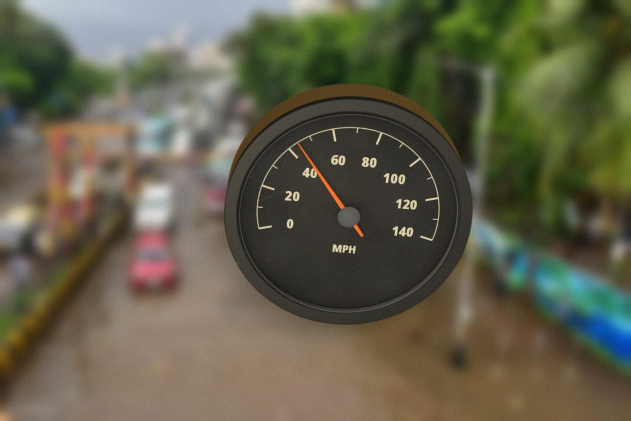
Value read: 45 mph
